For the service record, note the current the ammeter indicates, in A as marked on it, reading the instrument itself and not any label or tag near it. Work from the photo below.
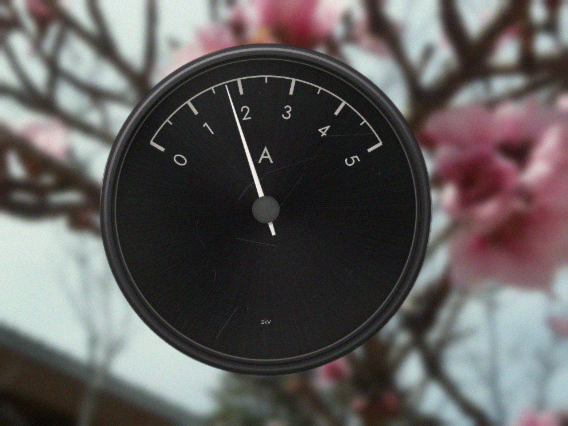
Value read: 1.75 A
